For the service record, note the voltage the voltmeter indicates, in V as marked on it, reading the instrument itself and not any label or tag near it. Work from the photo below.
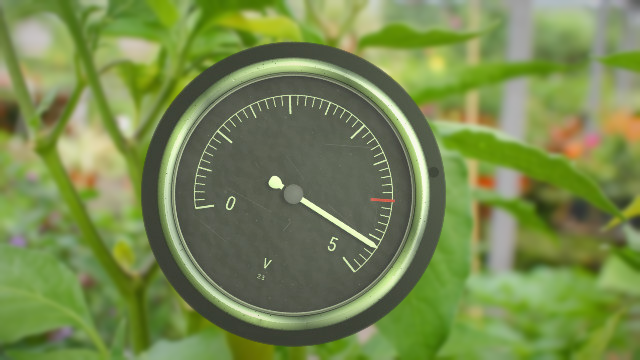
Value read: 4.6 V
